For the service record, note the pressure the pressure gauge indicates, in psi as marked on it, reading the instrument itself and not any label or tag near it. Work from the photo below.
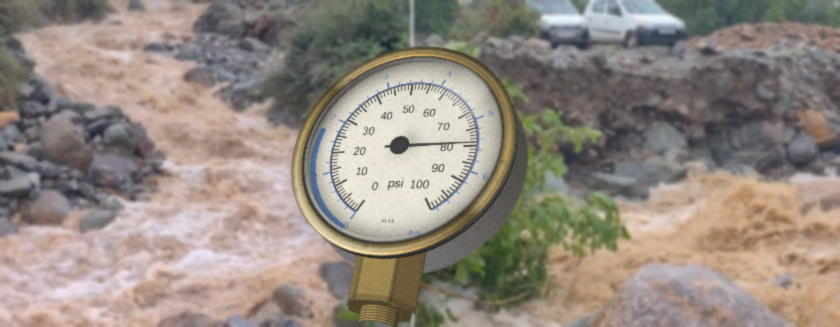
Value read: 80 psi
